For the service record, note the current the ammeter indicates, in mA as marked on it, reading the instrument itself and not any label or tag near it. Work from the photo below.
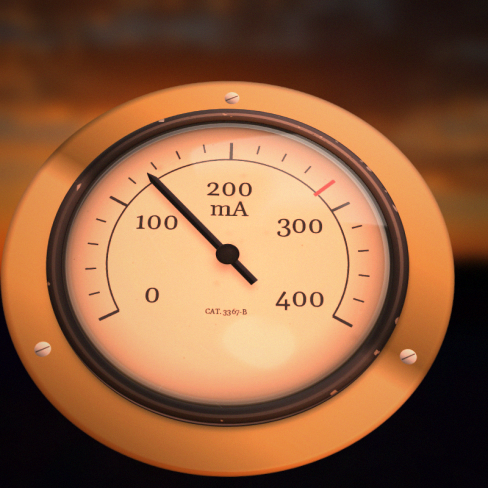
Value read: 130 mA
